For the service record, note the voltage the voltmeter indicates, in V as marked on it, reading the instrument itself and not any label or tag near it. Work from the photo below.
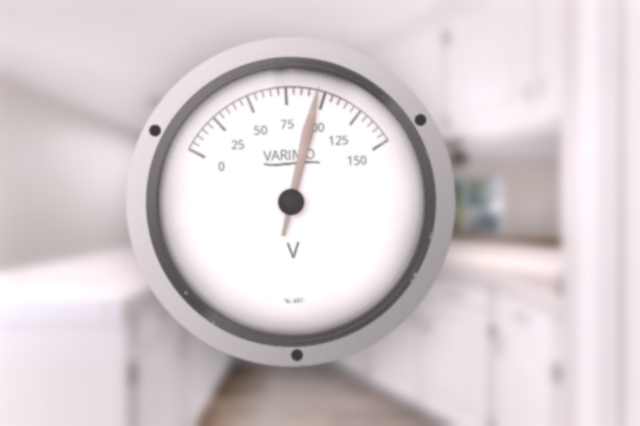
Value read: 95 V
